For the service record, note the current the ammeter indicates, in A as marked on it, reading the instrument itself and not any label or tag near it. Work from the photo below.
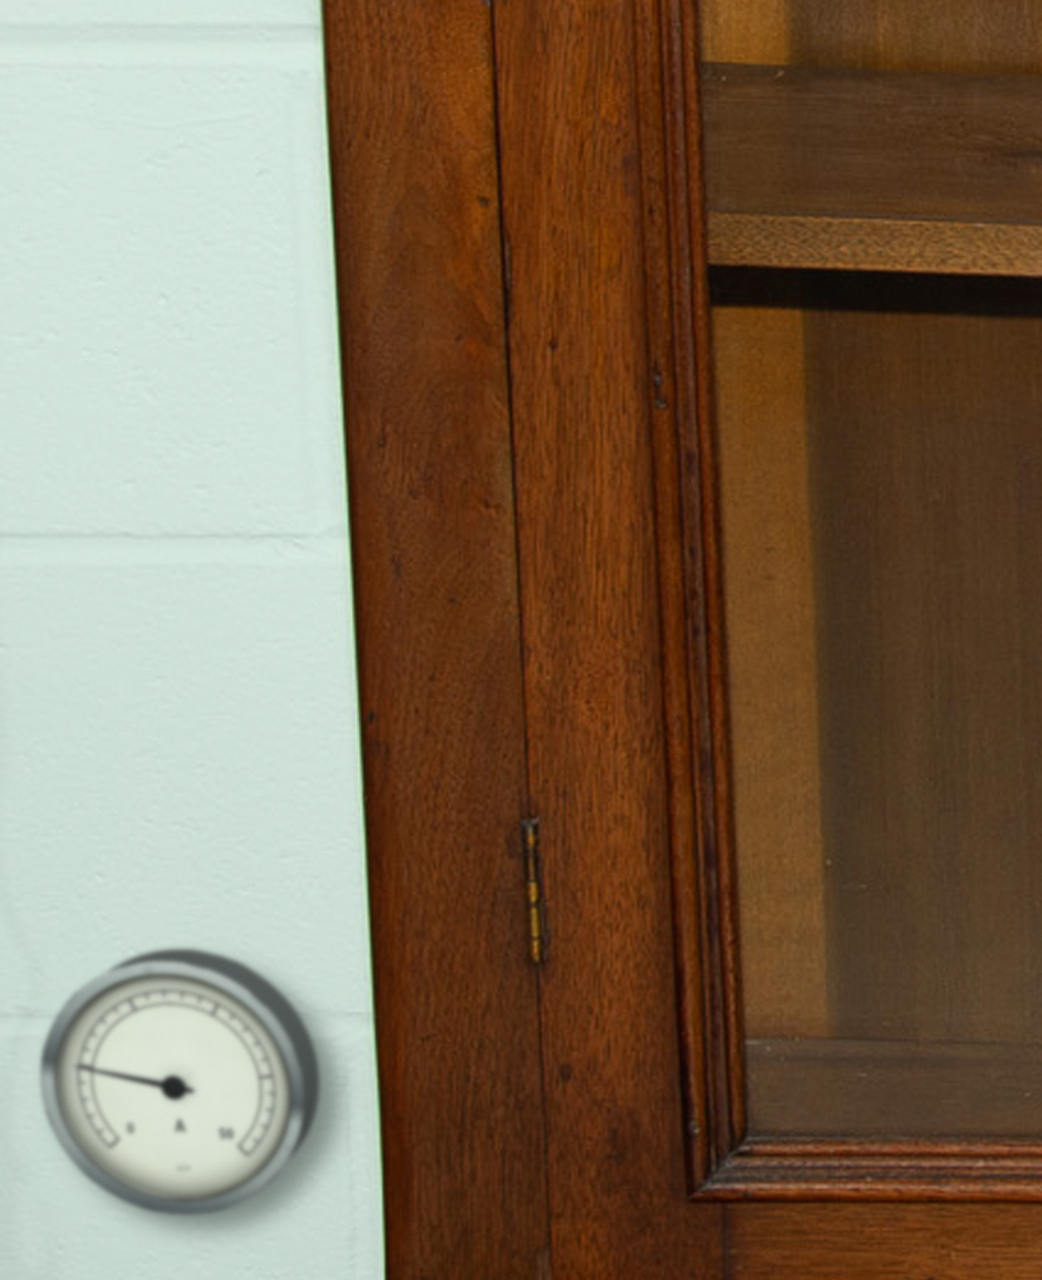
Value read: 10 A
